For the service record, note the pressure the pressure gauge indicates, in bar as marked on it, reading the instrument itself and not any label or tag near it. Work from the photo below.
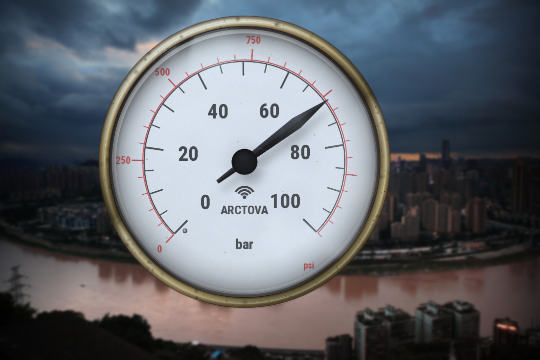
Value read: 70 bar
